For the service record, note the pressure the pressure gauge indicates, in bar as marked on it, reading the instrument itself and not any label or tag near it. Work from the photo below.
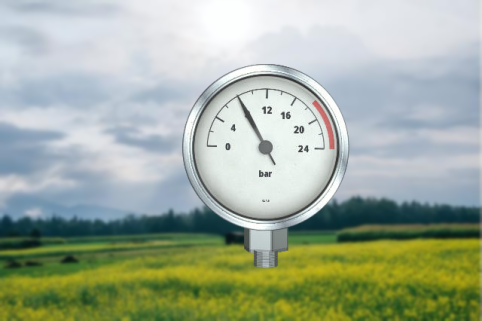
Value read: 8 bar
